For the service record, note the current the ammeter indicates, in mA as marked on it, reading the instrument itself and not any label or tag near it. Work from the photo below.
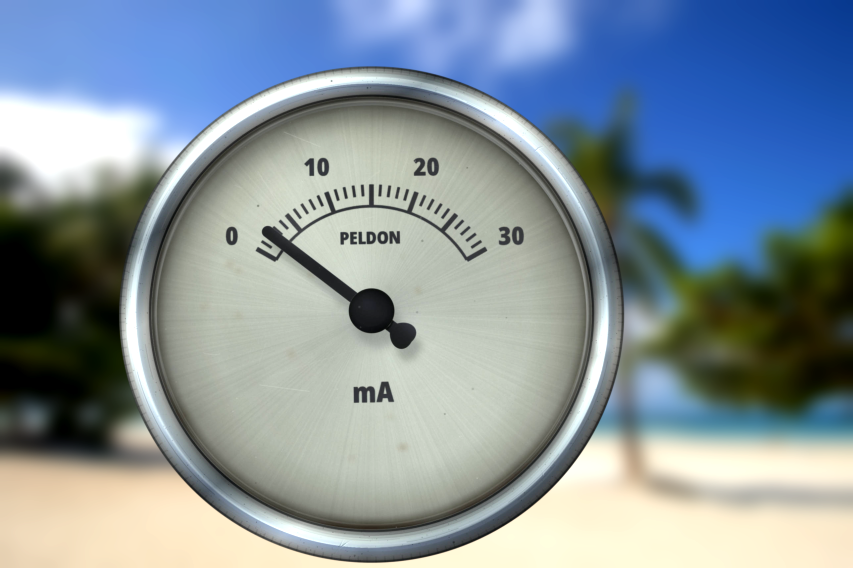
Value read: 2 mA
